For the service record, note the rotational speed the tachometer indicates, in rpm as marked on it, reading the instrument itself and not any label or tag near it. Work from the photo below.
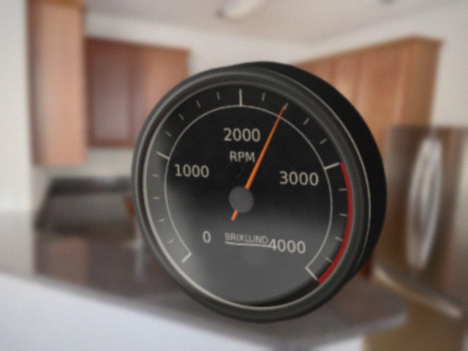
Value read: 2400 rpm
